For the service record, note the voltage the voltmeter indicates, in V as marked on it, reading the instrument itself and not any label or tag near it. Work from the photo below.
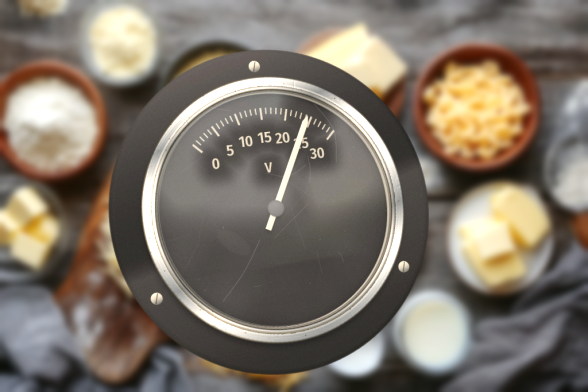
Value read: 24 V
